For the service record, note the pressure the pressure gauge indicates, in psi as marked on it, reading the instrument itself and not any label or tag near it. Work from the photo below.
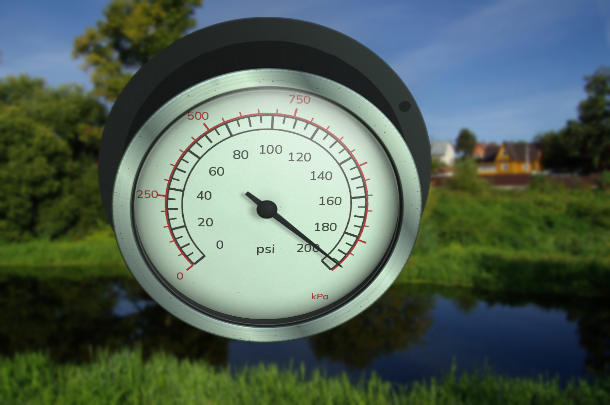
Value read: 195 psi
